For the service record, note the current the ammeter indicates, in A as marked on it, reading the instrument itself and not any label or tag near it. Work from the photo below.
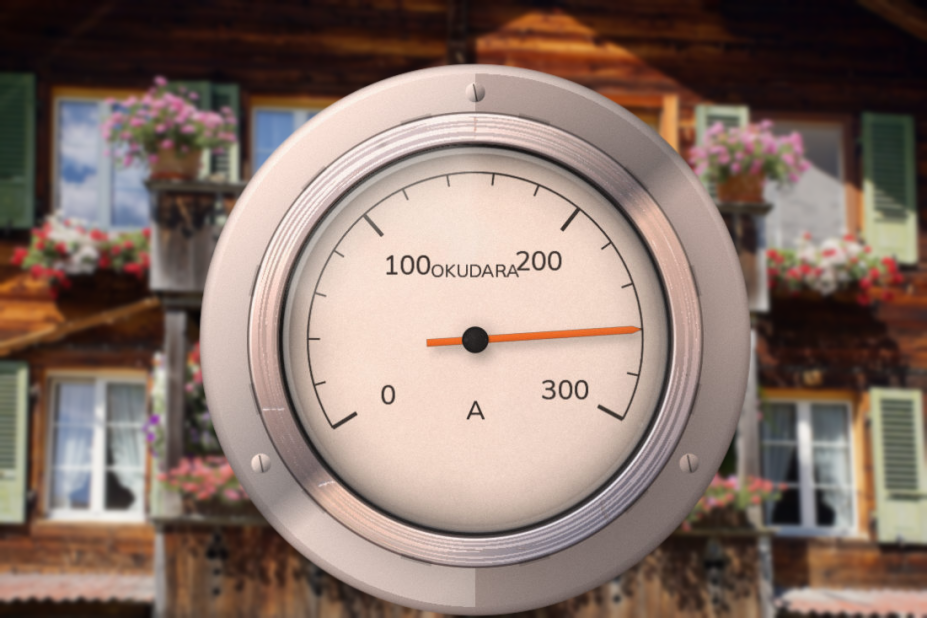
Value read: 260 A
